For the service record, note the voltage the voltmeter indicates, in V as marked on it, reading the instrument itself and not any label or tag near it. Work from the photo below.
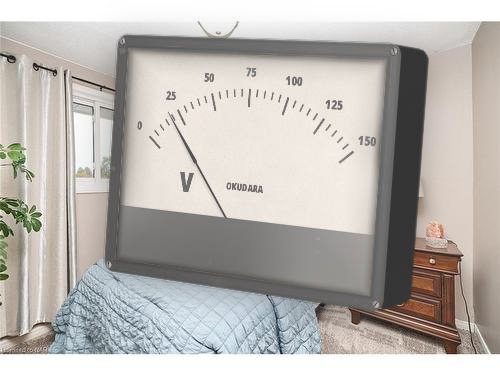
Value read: 20 V
